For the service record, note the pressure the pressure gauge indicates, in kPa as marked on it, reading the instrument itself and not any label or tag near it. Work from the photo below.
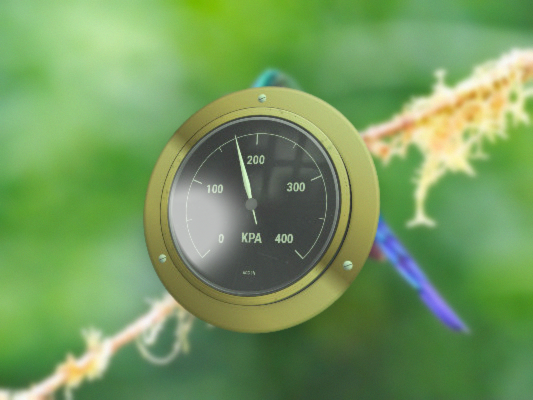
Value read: 175 kPa
